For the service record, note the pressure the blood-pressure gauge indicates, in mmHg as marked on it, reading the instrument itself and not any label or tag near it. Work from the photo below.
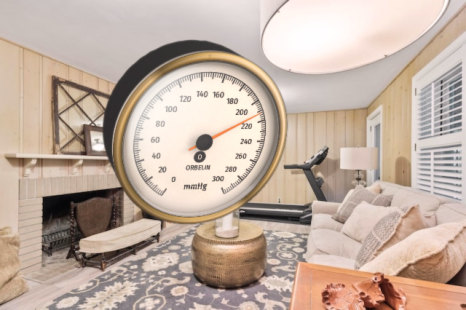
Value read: 210 mmHg
